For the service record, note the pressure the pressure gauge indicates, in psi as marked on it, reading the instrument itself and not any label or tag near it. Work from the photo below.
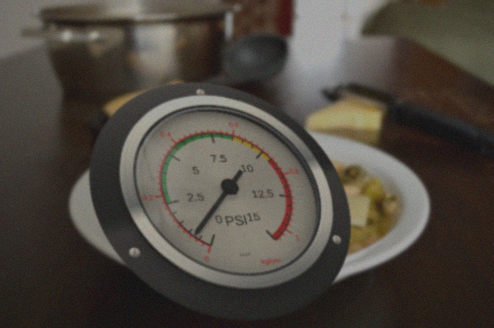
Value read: 0.75 psi
